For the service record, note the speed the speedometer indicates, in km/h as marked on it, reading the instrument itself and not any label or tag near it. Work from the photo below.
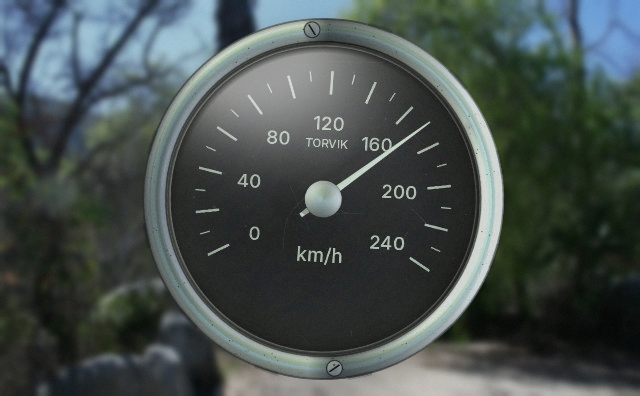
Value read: 170 km/h
